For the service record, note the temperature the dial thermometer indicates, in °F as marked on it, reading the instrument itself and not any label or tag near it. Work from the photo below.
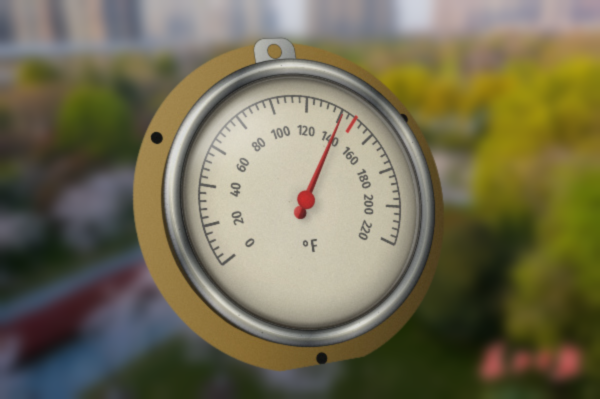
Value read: 140 °F
